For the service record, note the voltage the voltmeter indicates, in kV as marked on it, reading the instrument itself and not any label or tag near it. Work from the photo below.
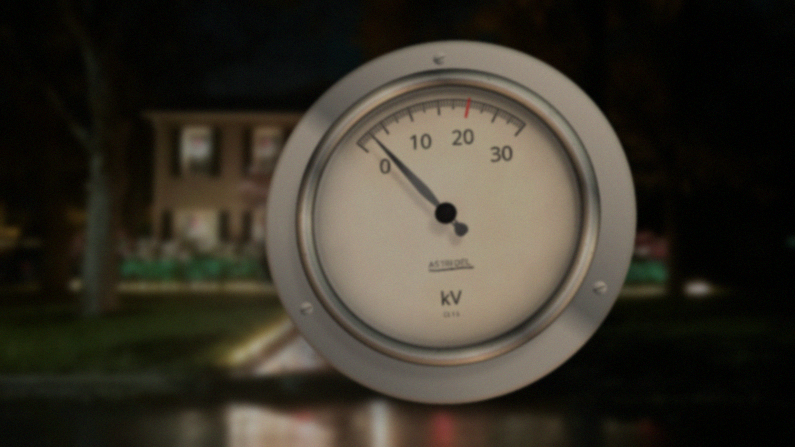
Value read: 2.5 kV
